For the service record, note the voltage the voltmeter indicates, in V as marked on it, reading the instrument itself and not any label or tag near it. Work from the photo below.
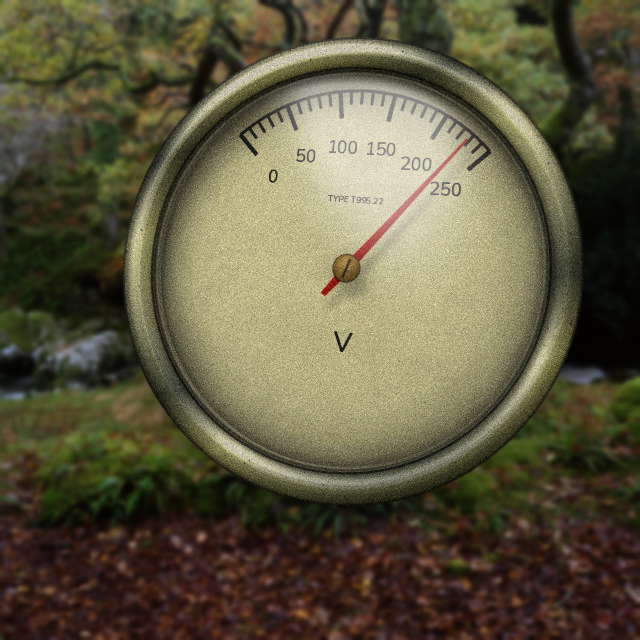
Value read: 230 V
